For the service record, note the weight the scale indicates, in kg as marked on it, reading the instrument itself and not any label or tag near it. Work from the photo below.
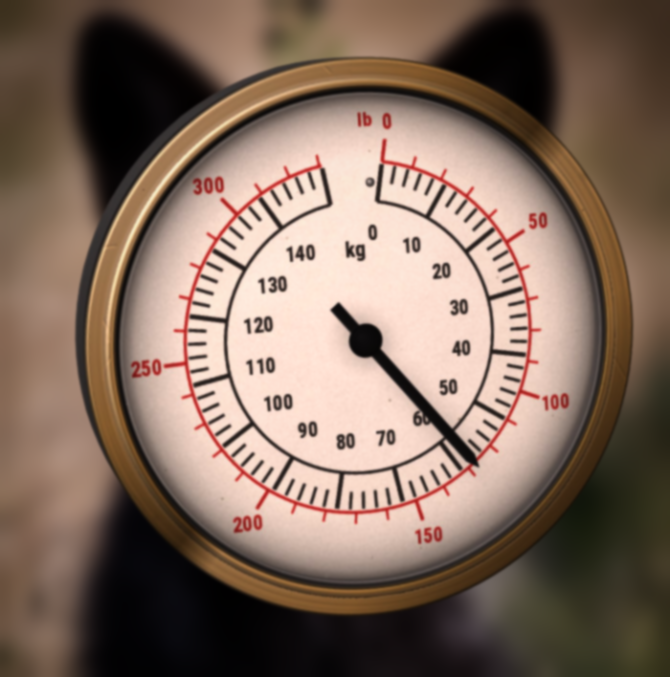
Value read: 58 kg
